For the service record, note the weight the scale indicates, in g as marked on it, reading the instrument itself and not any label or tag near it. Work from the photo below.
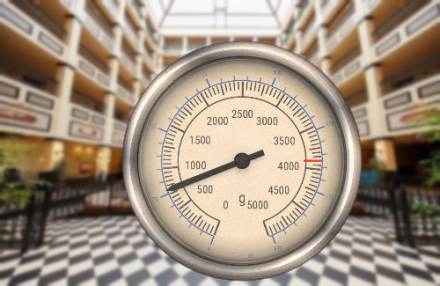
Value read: 750 g
